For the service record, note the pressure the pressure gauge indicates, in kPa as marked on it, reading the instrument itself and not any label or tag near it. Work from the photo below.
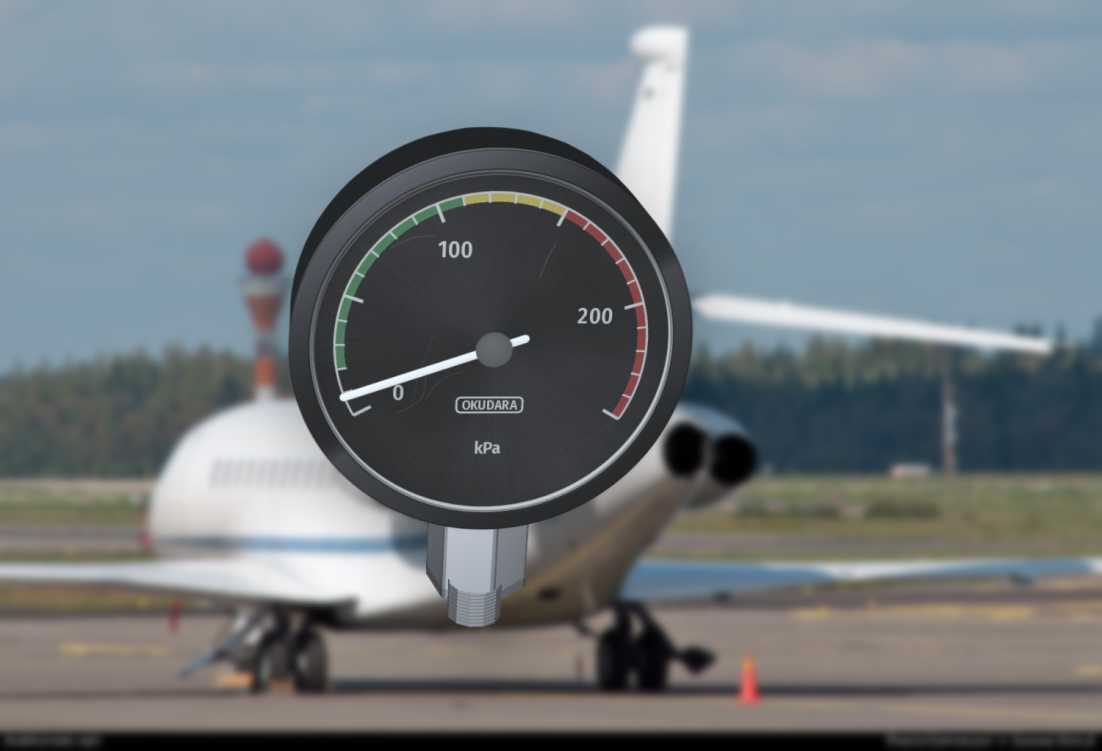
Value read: 10 kPa
